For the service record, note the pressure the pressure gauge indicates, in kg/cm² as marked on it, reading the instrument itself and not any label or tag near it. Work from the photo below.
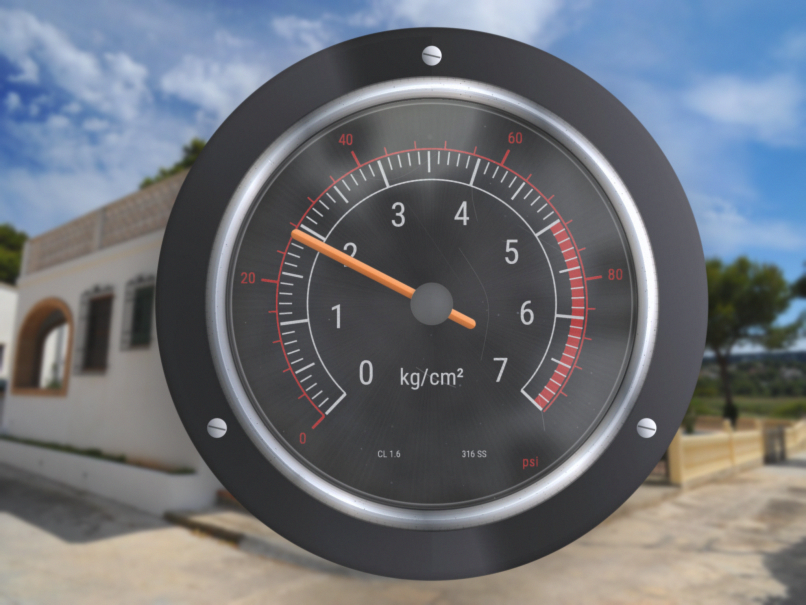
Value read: 1.9 kg/cm²
